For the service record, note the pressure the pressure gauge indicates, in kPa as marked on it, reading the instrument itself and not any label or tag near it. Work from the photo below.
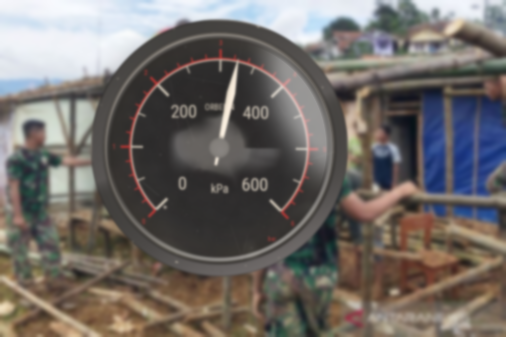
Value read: 325 kPa
